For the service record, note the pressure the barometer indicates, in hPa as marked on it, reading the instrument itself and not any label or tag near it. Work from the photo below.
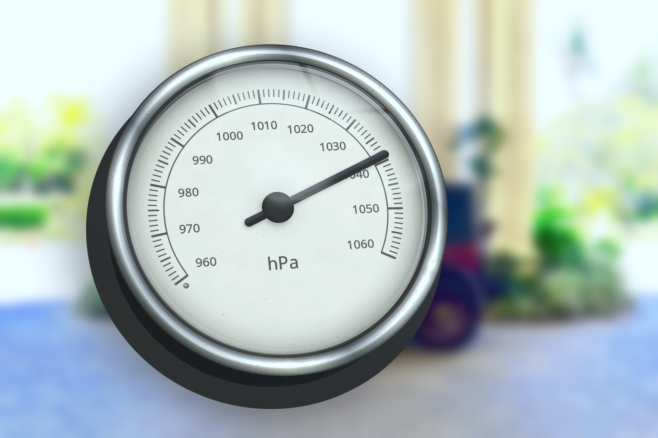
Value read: 1039 hPa
